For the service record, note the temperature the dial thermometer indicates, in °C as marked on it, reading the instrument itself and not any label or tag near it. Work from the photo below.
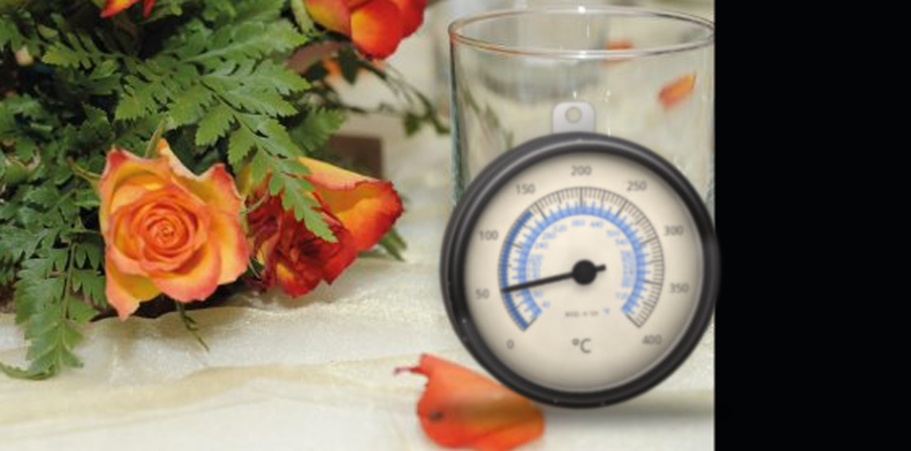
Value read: 50 °C
